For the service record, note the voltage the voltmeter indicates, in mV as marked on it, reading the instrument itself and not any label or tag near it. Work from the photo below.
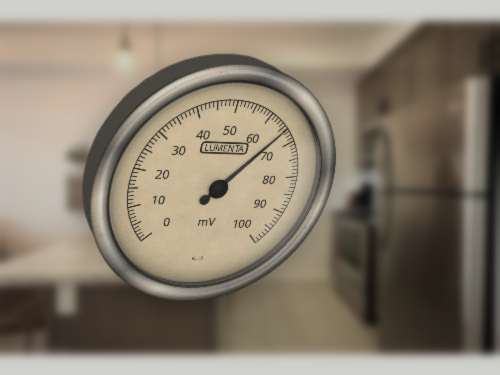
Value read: 65 mV
